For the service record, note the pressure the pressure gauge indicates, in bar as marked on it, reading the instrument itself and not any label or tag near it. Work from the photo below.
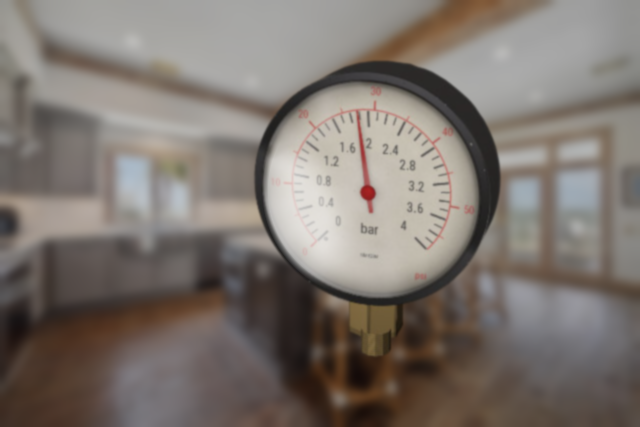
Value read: 1.9 bar
